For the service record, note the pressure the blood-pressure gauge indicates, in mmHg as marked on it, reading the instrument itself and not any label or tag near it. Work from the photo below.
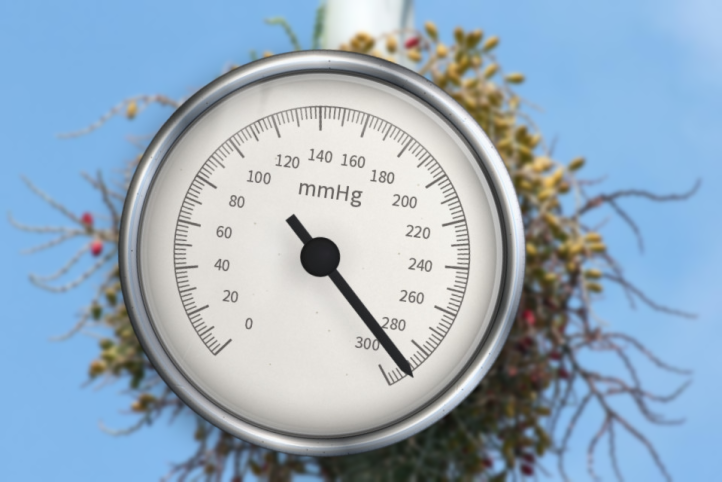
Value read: 290 mmHg
